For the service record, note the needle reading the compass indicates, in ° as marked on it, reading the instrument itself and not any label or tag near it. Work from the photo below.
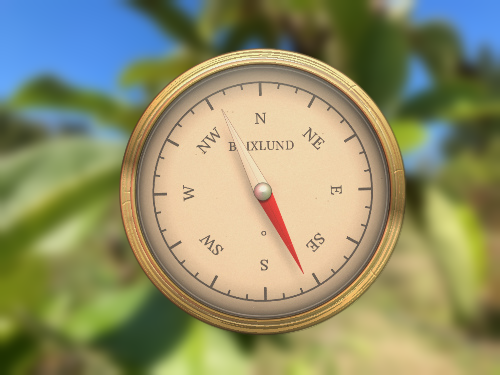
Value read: 155 °
